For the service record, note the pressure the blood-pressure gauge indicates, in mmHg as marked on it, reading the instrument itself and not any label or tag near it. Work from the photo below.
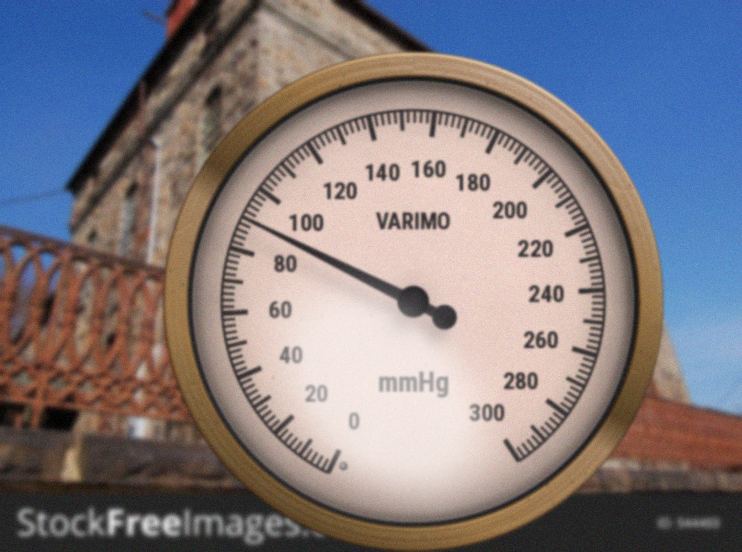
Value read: 90 mmHg
